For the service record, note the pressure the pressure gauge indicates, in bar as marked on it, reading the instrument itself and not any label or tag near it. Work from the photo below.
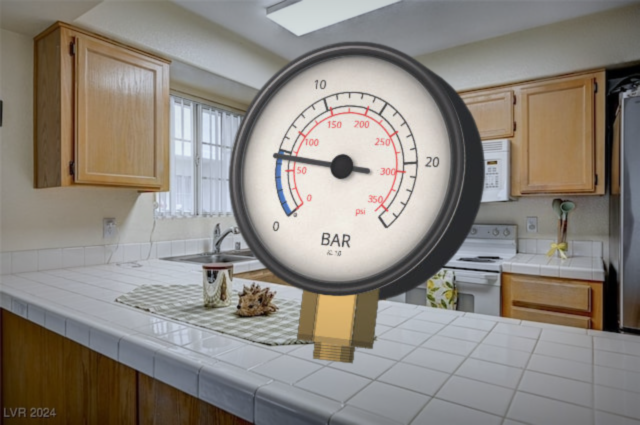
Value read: 4.5 bar
